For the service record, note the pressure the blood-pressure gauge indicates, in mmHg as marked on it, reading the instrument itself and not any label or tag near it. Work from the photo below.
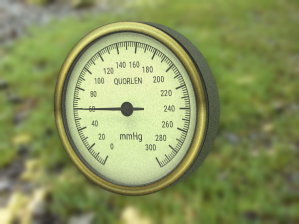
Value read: 60 mmHg
